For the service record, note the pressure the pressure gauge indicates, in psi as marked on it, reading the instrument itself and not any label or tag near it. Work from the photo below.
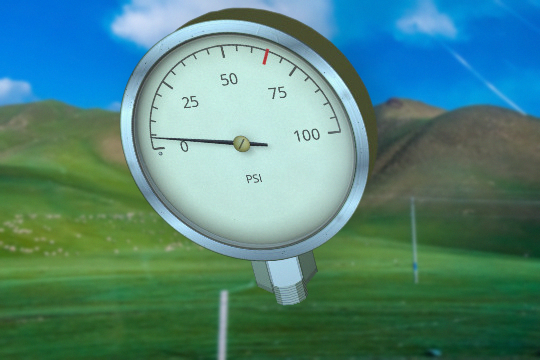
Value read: 5 psi
